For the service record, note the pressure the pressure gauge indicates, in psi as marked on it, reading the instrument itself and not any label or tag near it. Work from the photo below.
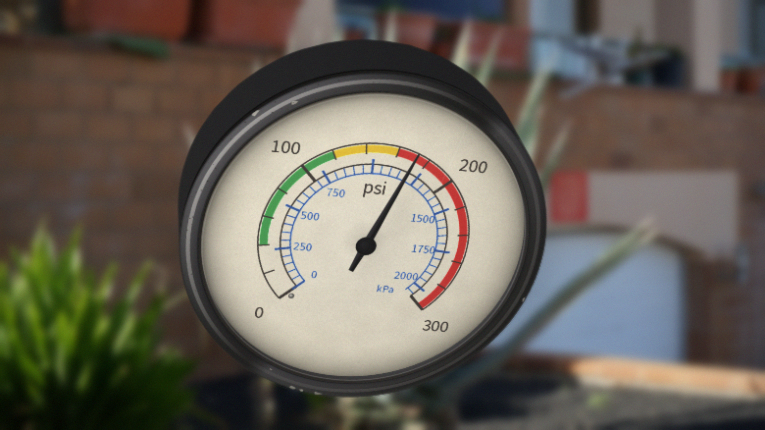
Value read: 170 psi
